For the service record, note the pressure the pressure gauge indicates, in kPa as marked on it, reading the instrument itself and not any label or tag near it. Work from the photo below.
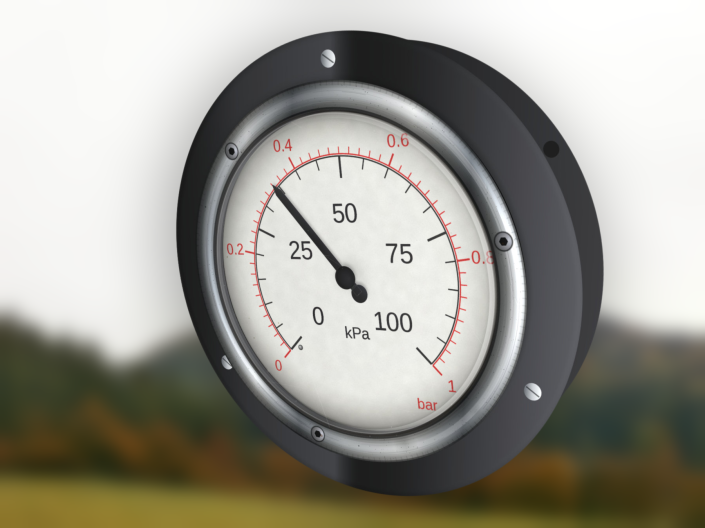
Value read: 35 kPa
